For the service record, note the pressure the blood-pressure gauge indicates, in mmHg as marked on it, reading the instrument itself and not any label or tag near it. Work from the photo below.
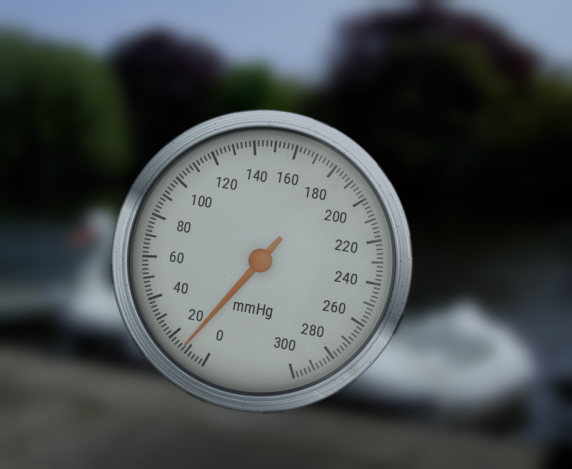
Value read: 12 mmHg
